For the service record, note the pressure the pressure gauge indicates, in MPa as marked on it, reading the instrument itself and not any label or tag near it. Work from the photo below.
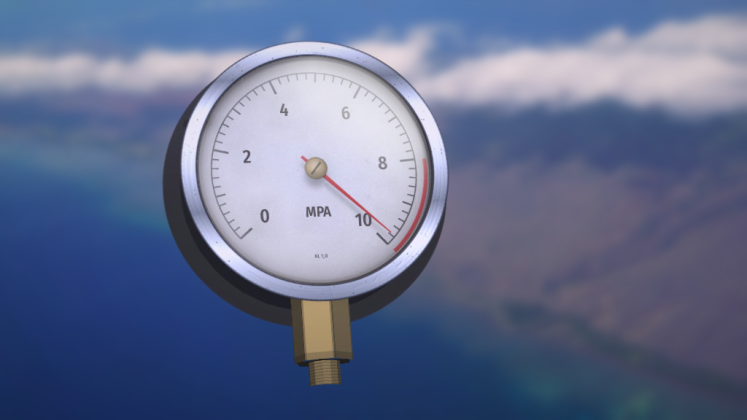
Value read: 9.8 MPa
